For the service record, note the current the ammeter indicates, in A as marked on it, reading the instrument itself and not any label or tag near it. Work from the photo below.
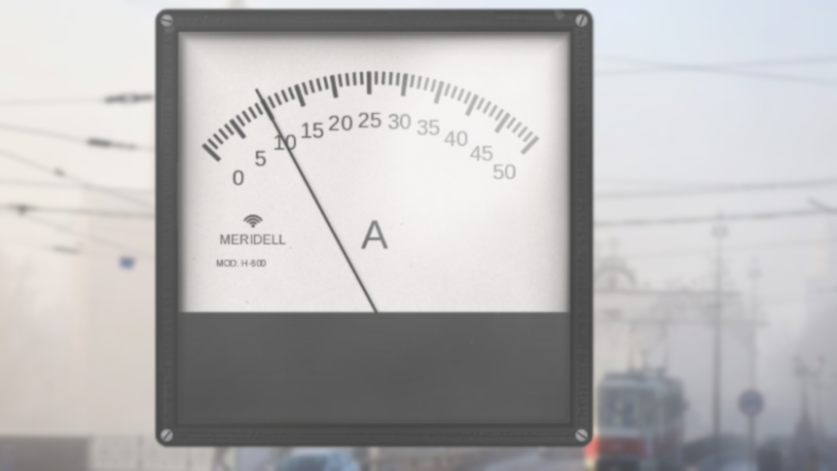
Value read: 10 A
